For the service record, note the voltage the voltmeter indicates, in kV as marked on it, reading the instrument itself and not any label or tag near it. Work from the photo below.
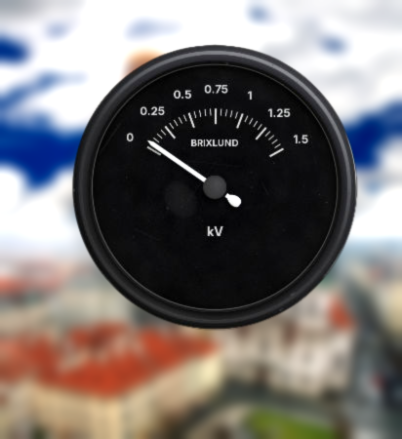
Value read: 0.05 kV
